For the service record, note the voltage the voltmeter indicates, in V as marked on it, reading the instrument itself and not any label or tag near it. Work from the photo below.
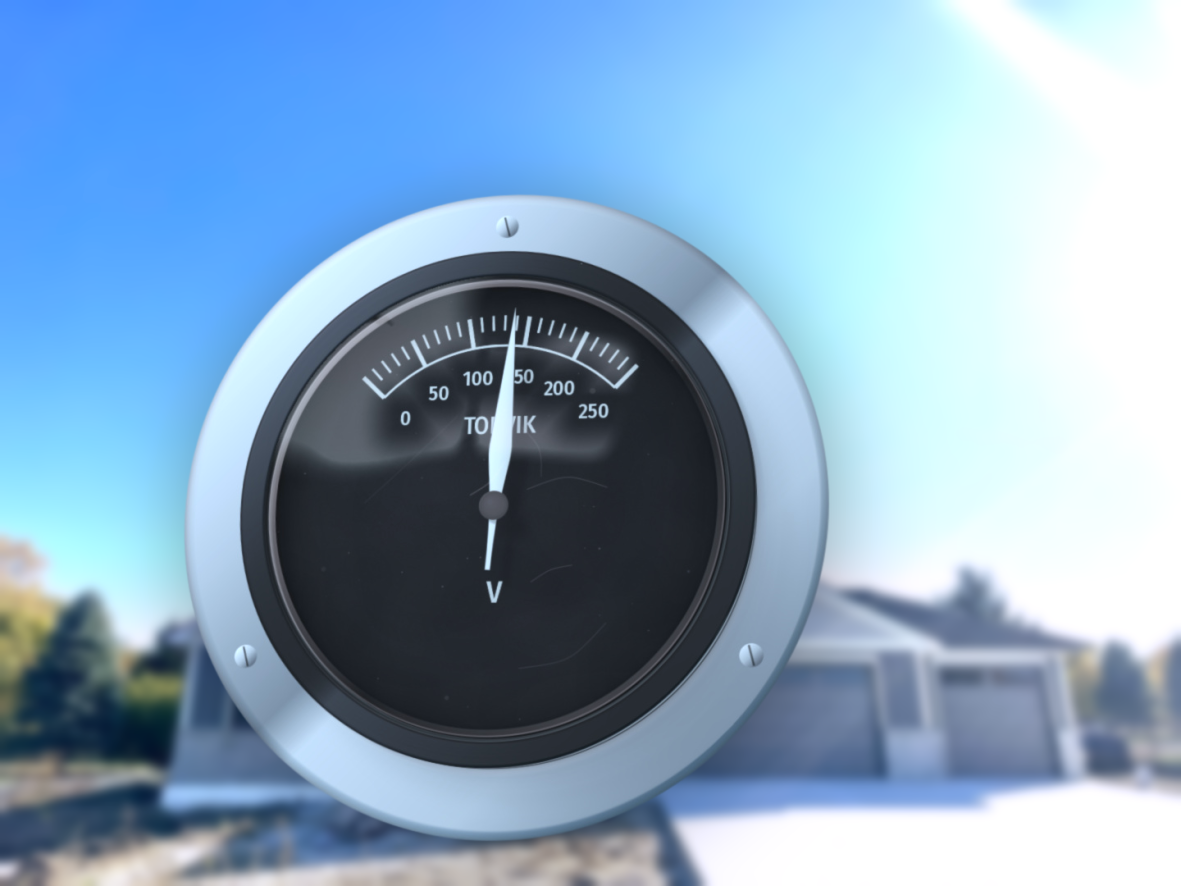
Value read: 140 V
